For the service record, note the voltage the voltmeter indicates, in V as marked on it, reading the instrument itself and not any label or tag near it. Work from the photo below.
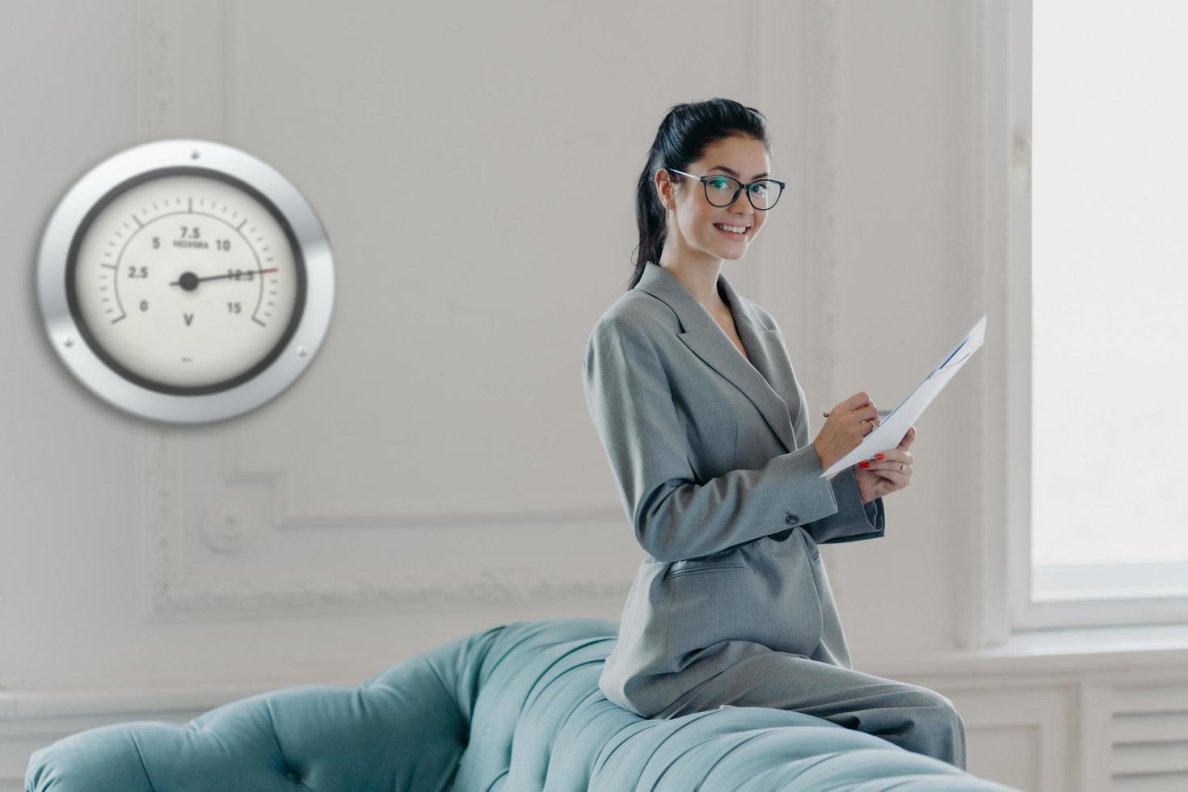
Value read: 12.5 V
